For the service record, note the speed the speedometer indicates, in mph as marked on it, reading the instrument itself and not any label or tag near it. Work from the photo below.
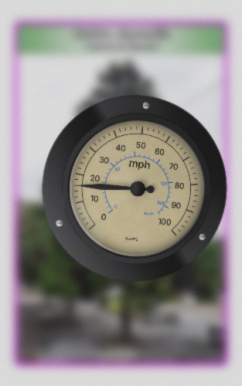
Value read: 16 mph
